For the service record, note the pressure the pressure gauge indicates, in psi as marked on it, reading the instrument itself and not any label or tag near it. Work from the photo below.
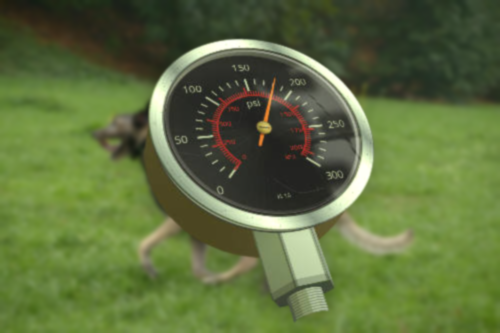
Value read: 180 psi
